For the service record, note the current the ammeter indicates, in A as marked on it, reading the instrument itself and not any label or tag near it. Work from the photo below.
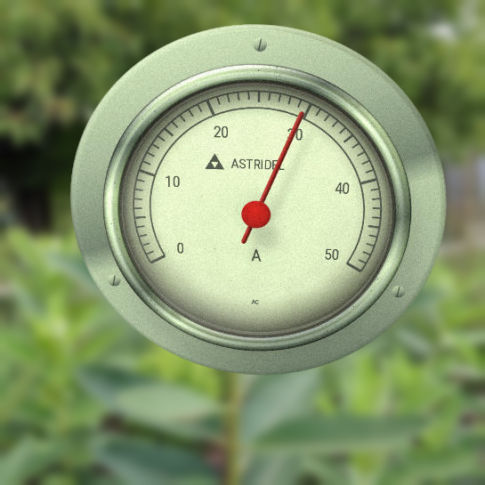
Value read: 29.5 A
